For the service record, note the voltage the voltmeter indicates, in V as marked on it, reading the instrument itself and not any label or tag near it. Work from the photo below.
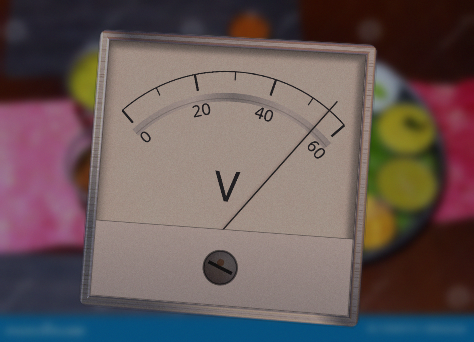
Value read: 55 V
